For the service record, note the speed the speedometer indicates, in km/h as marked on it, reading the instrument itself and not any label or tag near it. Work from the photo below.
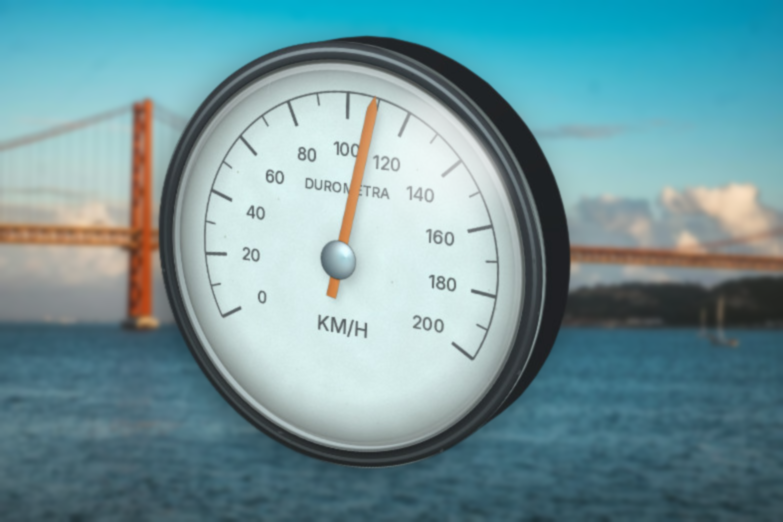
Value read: 110 km/h
